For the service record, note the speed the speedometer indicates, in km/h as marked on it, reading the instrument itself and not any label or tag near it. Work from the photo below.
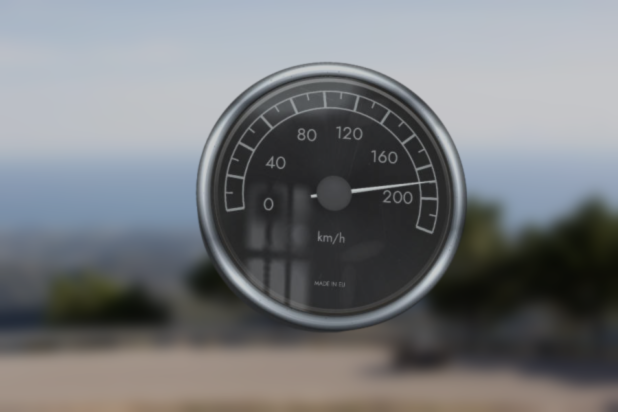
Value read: 190 km/h
